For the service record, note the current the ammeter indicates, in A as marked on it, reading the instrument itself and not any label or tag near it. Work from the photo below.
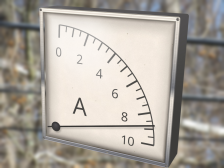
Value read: 8.75 A
